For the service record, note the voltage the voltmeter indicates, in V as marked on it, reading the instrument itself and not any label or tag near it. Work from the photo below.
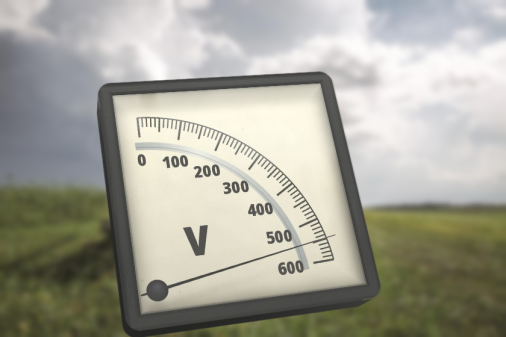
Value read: 550 V
